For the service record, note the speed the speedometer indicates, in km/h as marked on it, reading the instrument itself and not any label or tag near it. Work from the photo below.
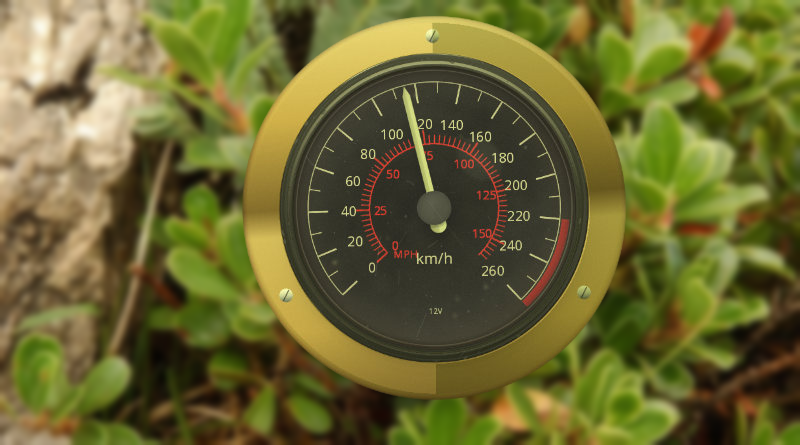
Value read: 115 km/h
